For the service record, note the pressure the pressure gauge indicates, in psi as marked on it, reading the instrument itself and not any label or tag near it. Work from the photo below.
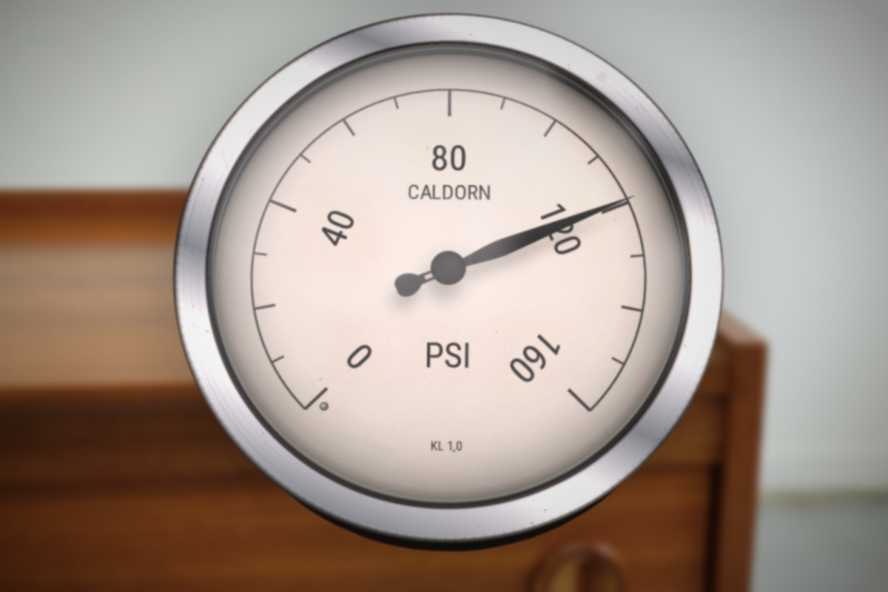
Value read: 120 psi
